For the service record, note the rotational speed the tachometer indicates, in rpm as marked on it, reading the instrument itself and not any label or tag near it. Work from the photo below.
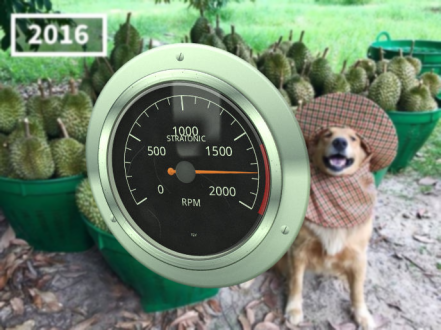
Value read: 1750 rpm
